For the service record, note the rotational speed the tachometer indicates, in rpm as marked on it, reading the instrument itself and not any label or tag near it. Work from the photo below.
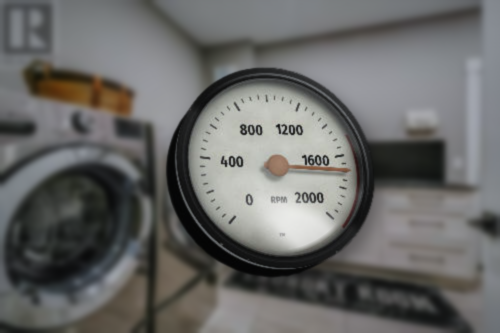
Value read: 1700 rpm
